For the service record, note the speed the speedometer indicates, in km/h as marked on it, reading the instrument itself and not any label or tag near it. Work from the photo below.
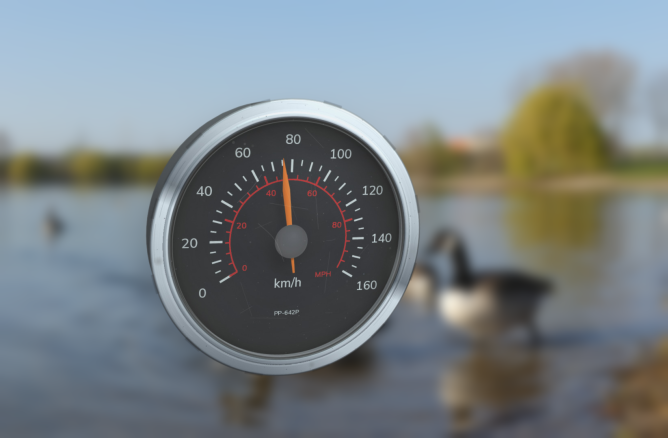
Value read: 75 km/h
